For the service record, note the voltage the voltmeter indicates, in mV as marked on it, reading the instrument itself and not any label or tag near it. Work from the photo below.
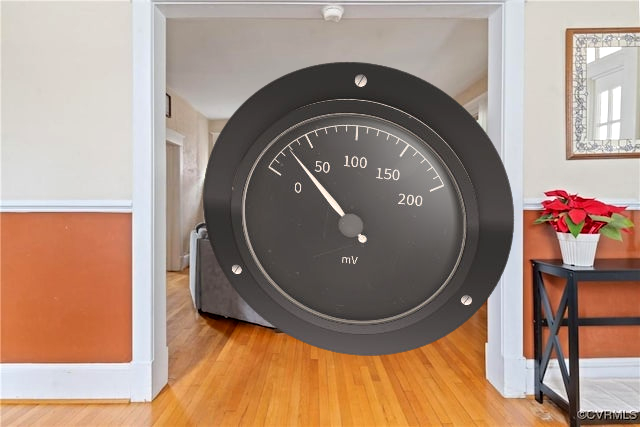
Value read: 30 mV
